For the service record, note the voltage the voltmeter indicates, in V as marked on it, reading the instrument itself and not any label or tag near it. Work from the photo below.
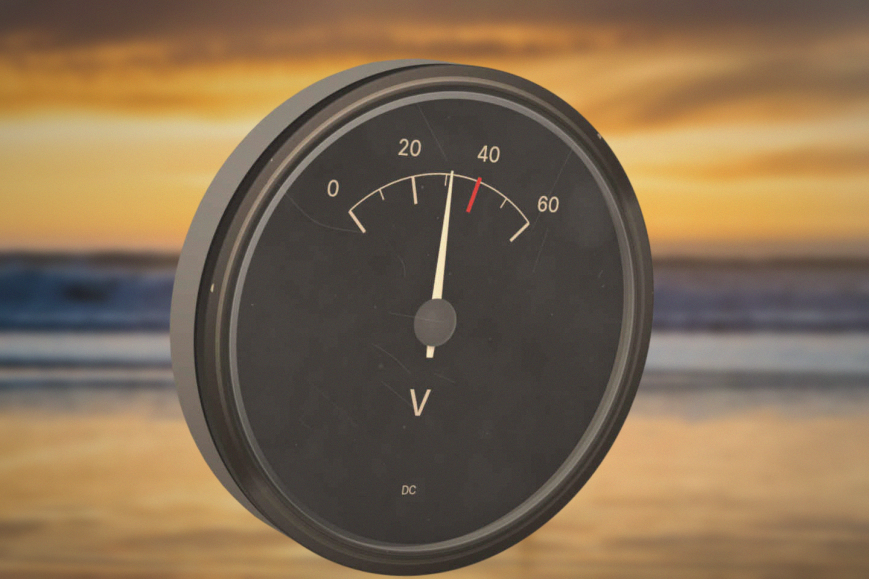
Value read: 30 V
